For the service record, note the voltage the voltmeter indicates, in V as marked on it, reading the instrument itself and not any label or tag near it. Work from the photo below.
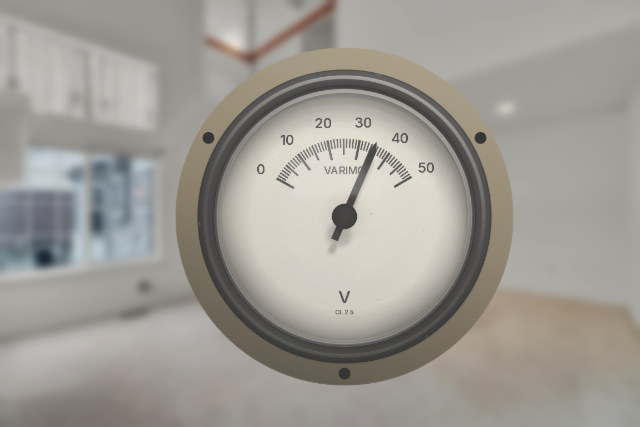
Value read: 35 V
